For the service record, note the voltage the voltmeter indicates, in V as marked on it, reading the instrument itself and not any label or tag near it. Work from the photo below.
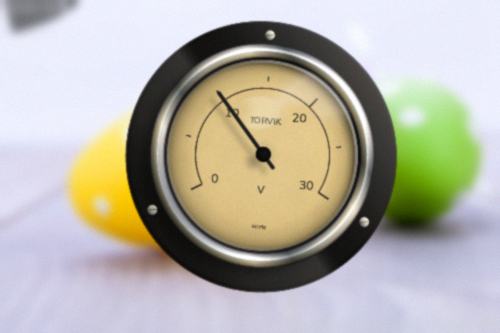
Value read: 10 V
